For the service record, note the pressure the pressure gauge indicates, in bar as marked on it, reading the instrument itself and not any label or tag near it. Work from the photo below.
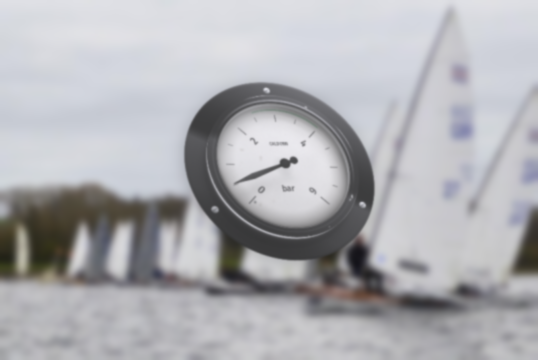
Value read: 0.5 bar
